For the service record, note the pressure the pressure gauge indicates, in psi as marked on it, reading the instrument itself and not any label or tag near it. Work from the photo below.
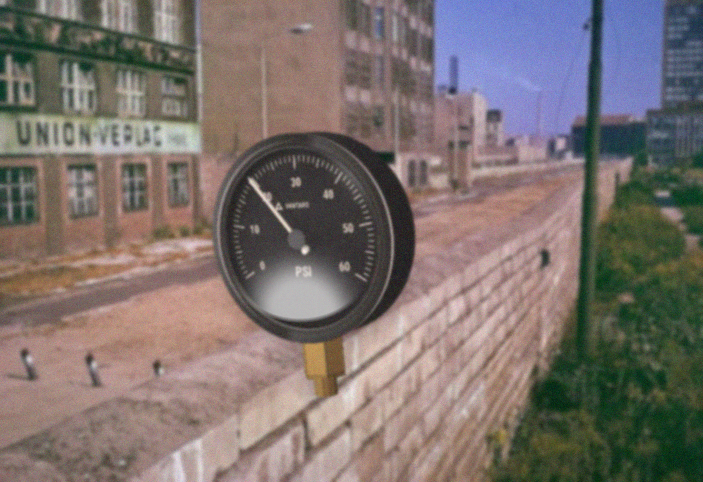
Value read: 20 psi
